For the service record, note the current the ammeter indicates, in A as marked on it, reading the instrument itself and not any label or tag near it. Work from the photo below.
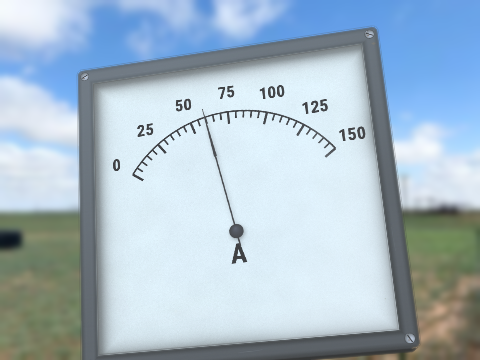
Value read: 60 A
